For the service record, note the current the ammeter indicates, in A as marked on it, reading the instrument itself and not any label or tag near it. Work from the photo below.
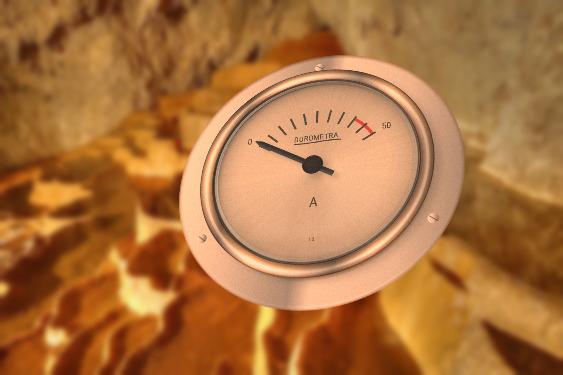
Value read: 0 A
